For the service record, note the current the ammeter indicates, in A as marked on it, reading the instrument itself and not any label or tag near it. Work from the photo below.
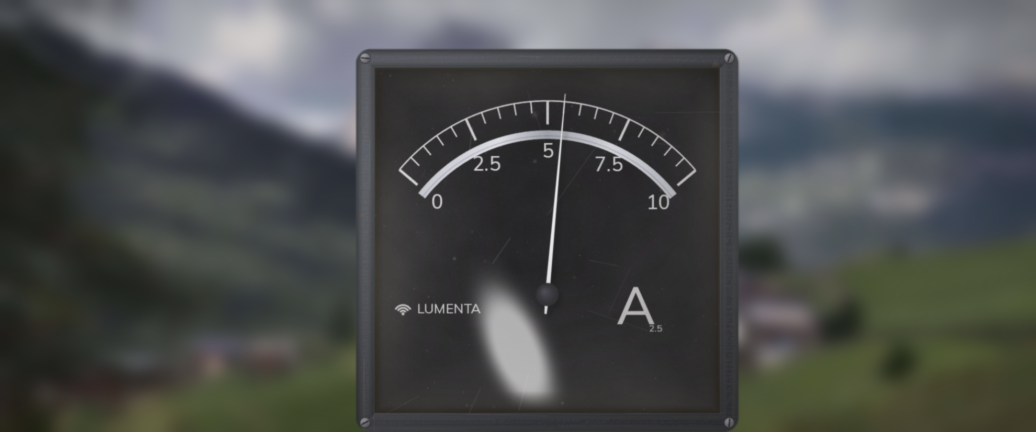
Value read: 5.5 A
